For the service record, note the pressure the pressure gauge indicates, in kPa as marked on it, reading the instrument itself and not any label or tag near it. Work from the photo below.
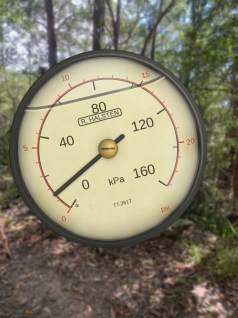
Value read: 10 kPa
